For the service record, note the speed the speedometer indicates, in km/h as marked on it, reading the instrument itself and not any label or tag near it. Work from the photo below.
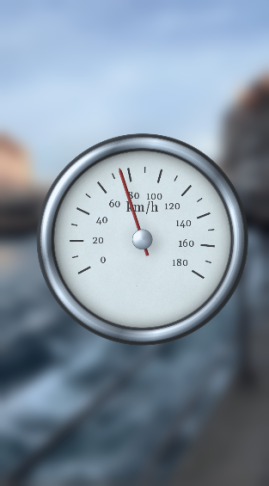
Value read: 75 km/h
